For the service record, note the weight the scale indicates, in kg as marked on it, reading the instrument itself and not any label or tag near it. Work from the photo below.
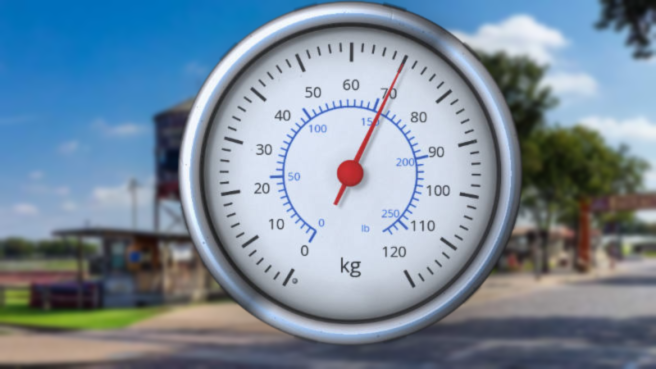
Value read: 70 kg
